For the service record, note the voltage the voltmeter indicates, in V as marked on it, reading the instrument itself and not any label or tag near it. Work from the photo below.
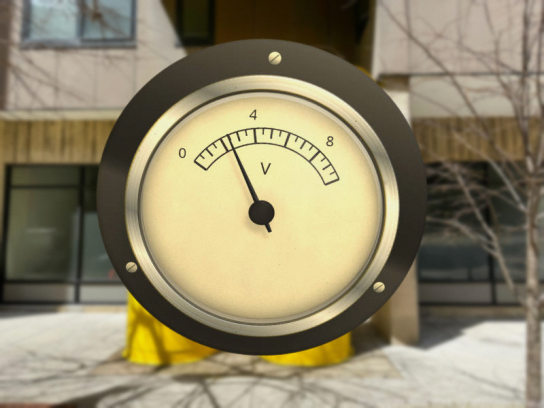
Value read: 2.5 V
